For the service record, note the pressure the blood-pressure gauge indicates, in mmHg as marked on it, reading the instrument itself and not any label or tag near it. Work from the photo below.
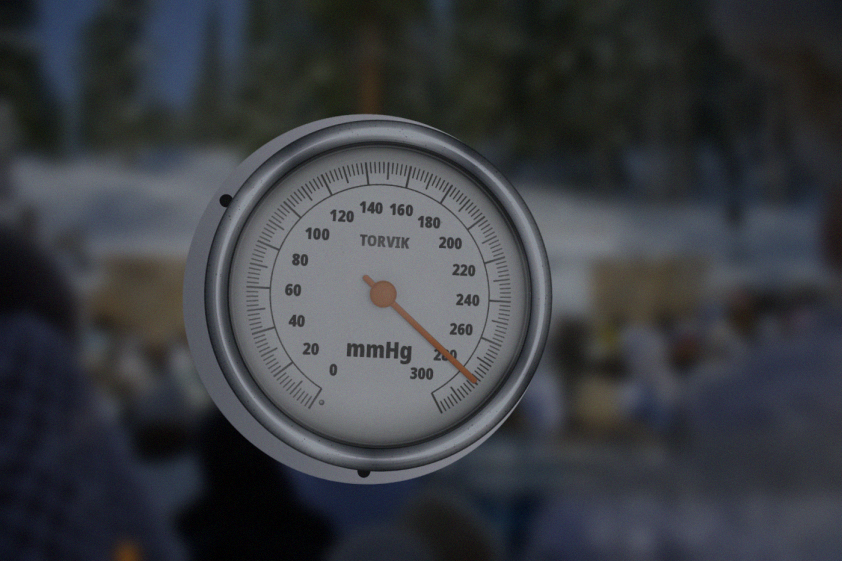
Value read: 280 mmHg
